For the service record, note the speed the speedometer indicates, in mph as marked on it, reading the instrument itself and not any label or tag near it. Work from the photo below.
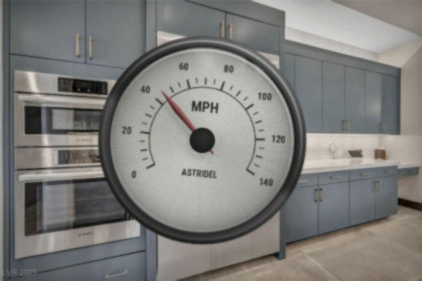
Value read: 45 mph
